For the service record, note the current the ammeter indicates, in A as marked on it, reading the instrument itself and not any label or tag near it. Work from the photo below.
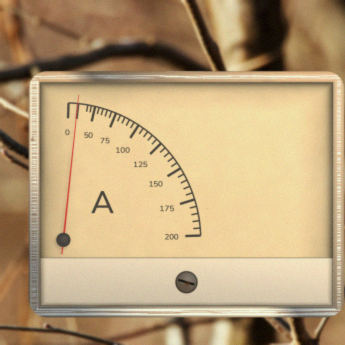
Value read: 25 A
